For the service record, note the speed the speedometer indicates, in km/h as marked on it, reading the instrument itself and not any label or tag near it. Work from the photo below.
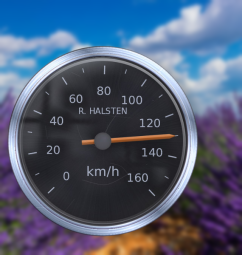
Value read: 130 km/h
